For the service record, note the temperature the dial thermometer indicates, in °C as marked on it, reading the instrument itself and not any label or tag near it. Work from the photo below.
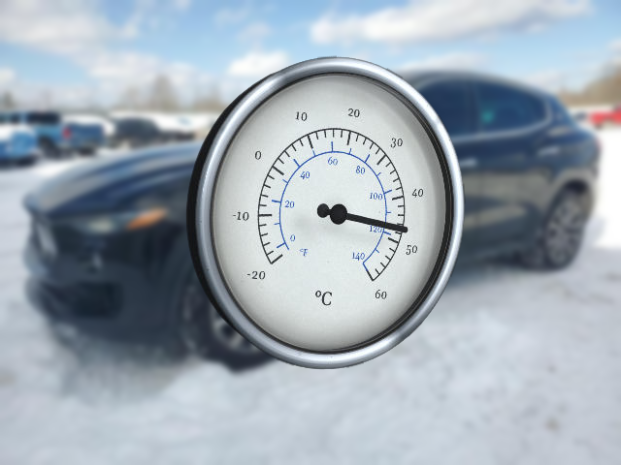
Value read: 47 °C
